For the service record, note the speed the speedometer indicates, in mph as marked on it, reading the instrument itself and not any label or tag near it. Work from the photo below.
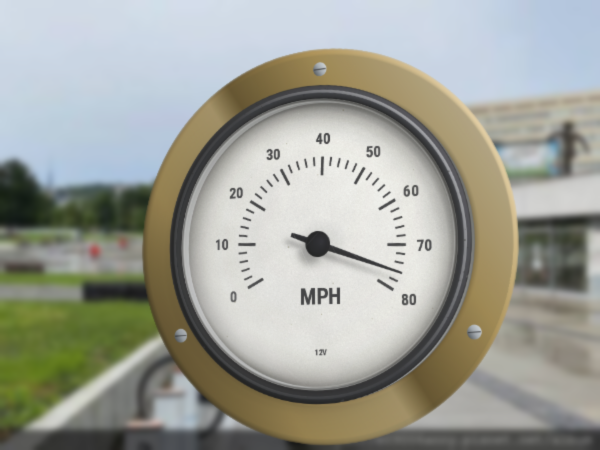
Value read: 76 mph
